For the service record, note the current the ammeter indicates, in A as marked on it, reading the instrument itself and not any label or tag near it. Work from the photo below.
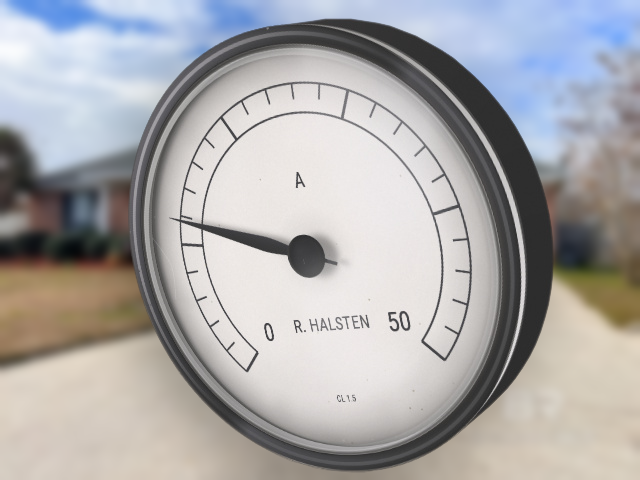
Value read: 12 A
